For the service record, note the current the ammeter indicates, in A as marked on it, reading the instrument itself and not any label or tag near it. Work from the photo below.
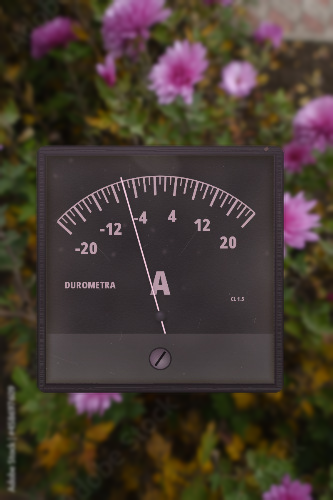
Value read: -6 A
